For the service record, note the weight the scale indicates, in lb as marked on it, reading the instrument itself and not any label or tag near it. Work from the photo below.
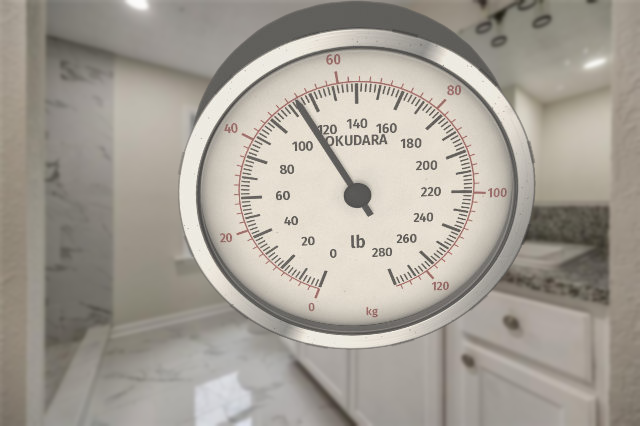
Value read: 114 lb
